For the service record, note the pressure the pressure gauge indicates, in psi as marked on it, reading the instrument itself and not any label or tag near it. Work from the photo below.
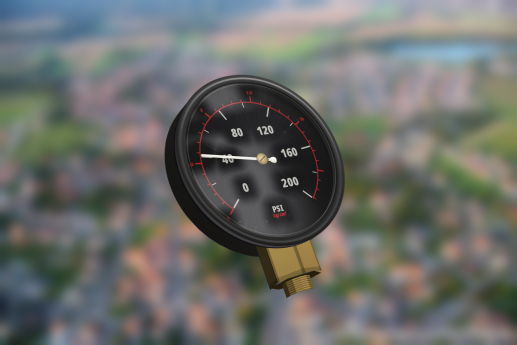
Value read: 40 psi
